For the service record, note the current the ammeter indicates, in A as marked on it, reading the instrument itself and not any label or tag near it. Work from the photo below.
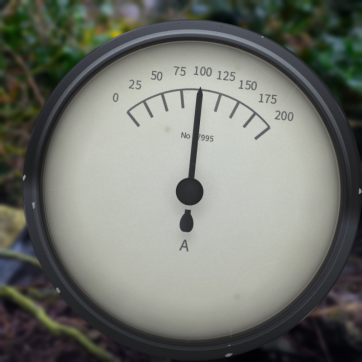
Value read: 100 A
